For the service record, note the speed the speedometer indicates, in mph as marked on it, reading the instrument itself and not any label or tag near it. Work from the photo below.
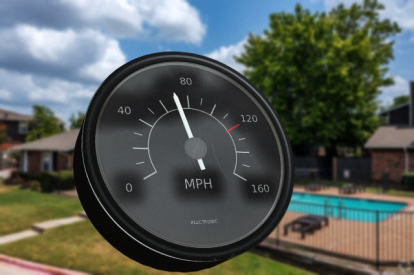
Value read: 70 mph
